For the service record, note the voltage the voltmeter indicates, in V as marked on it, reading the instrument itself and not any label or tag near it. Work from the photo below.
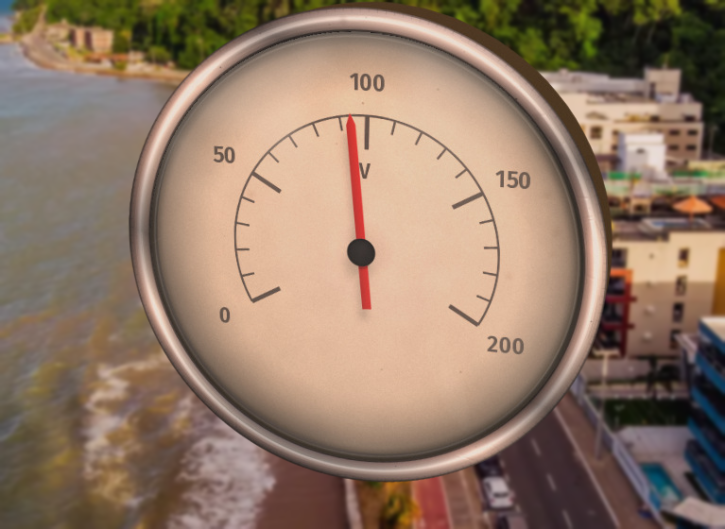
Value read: 95 V
